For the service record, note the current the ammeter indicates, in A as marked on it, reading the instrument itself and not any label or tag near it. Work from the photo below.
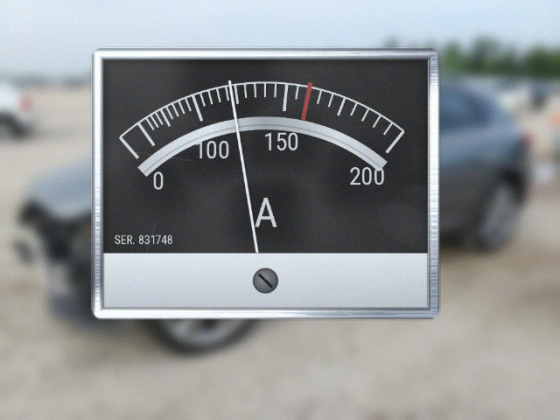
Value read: 122.5 A
